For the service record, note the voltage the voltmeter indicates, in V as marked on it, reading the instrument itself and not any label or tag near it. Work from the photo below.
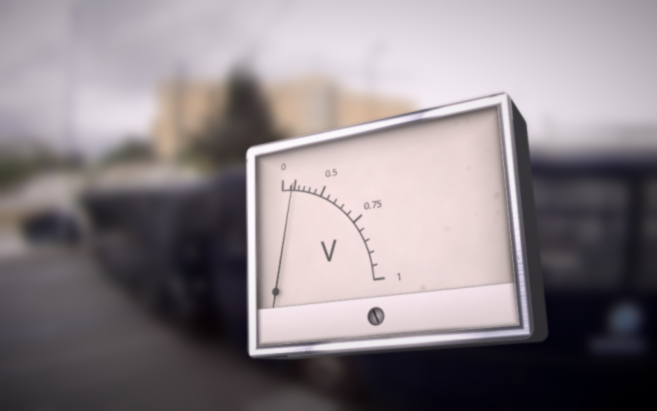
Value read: 0.25 V
